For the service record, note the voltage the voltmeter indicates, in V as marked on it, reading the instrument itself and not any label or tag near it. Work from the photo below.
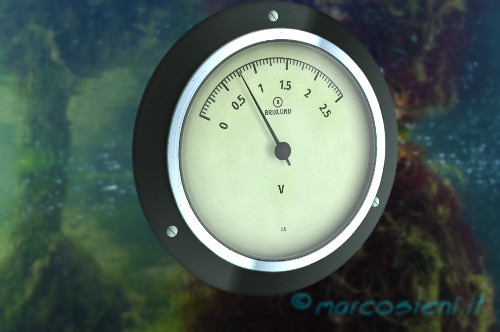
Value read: 0.75 V
